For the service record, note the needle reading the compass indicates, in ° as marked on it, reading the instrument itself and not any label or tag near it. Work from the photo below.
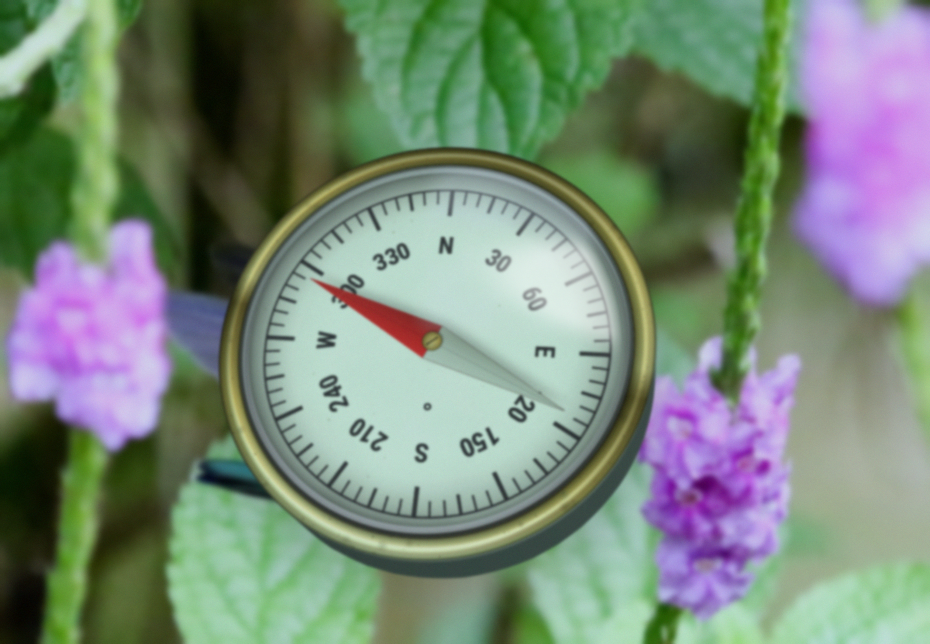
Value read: 295 °
